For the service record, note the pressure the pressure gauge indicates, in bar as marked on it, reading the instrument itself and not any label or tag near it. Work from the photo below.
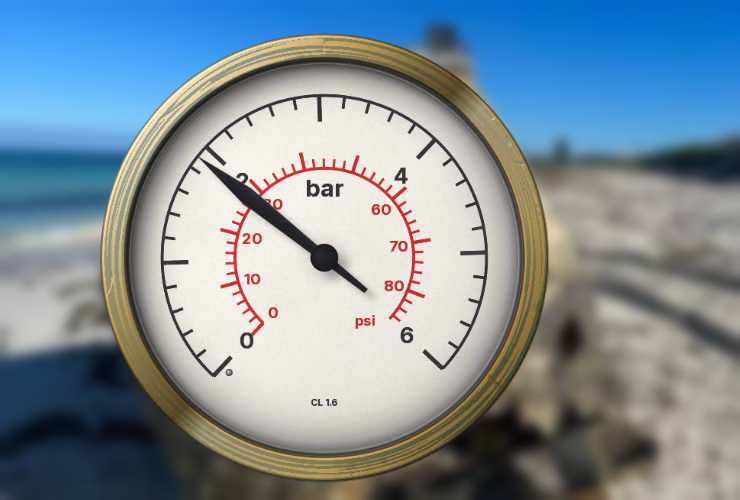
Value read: 1.9 bar
